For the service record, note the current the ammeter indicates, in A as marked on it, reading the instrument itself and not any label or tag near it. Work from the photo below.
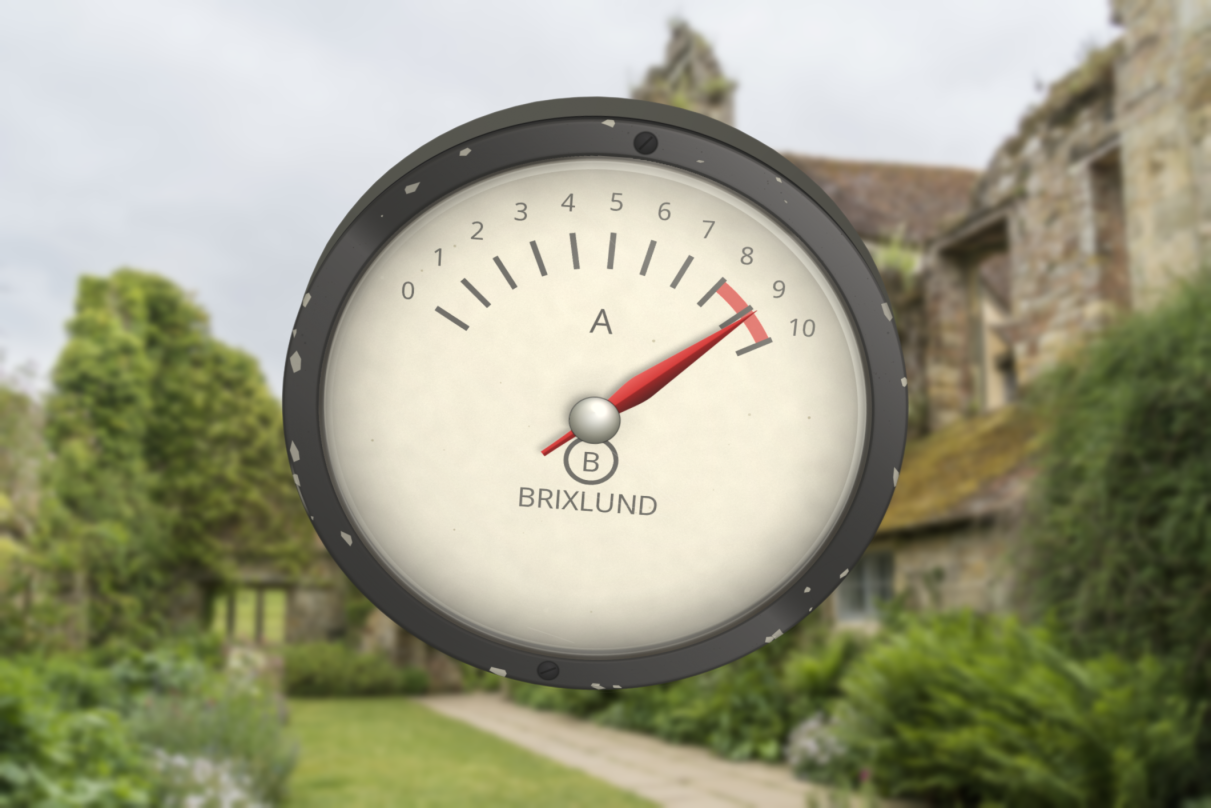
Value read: 9 A
